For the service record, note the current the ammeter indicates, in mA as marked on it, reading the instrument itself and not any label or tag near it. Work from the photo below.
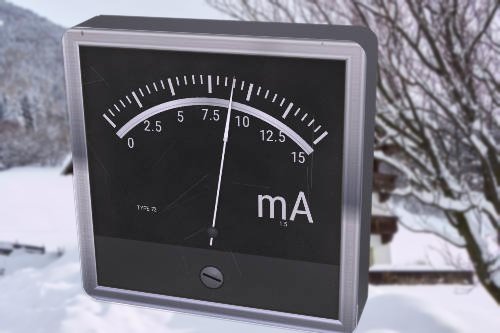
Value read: 9 mA
